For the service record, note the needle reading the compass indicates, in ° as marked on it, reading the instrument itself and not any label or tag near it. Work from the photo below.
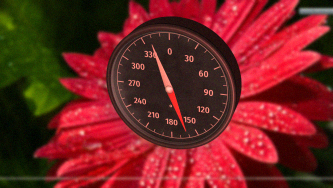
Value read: 160 °
